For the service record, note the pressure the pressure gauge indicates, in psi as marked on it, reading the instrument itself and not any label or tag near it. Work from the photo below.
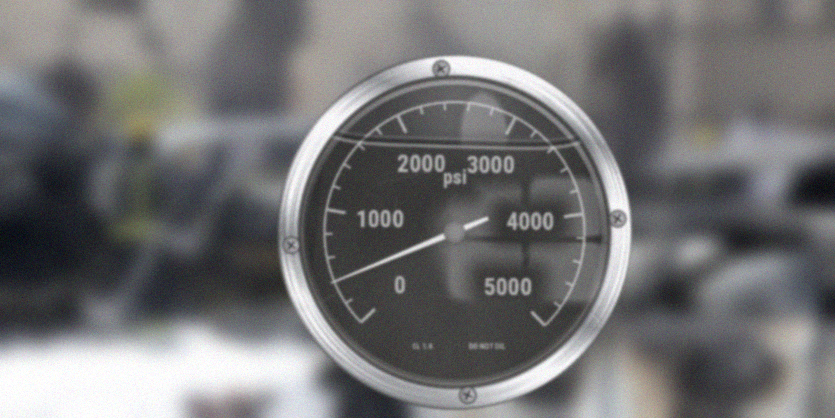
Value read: 400 psi
